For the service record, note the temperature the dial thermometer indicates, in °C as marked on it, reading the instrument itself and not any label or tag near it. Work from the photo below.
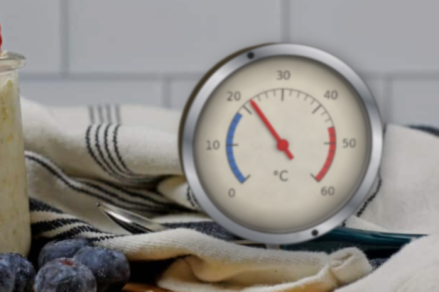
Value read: 22 °C
